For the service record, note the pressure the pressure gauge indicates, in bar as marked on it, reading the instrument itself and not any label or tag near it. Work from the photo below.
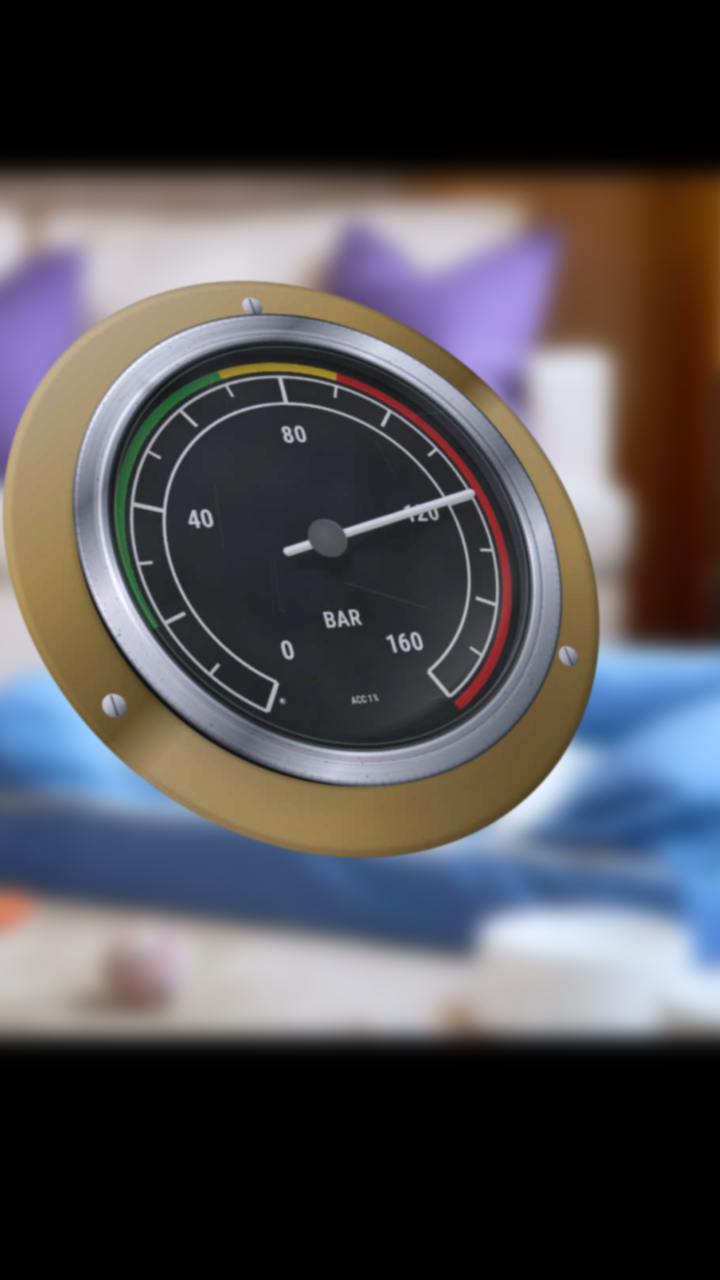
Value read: 120 bar
